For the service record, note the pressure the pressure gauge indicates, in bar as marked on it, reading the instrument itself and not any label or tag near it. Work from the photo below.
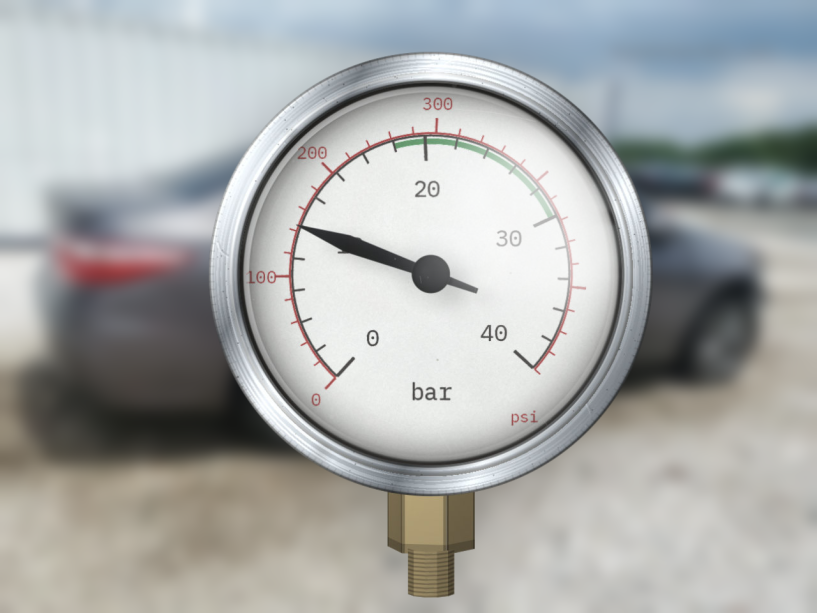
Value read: 10 bar
